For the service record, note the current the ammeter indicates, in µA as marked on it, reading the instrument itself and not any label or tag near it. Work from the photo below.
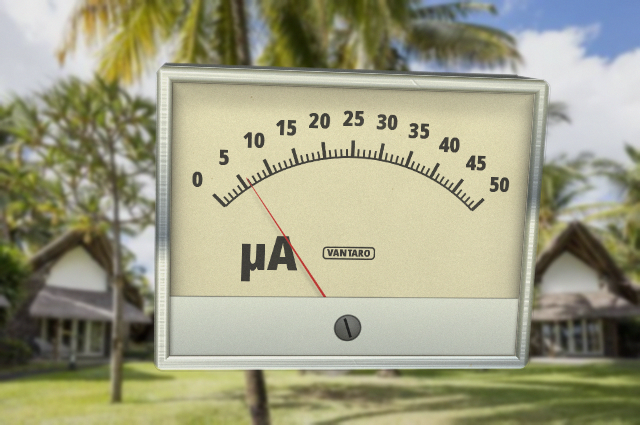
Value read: 6 µA
